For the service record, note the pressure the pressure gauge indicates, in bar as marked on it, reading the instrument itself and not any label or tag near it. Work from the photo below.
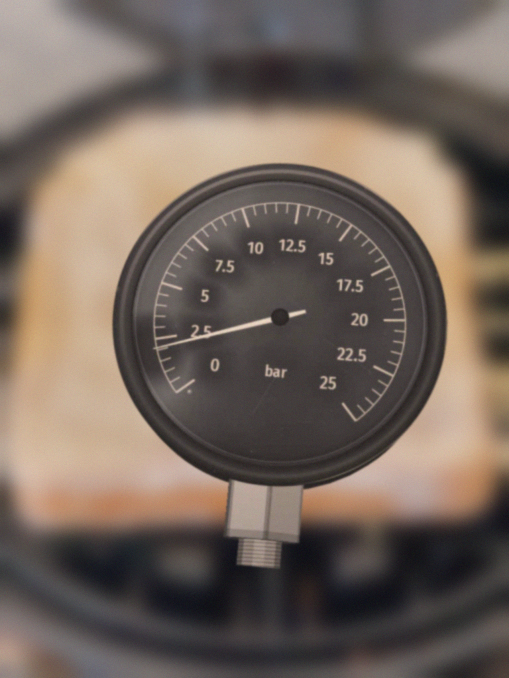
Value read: 2 bar
